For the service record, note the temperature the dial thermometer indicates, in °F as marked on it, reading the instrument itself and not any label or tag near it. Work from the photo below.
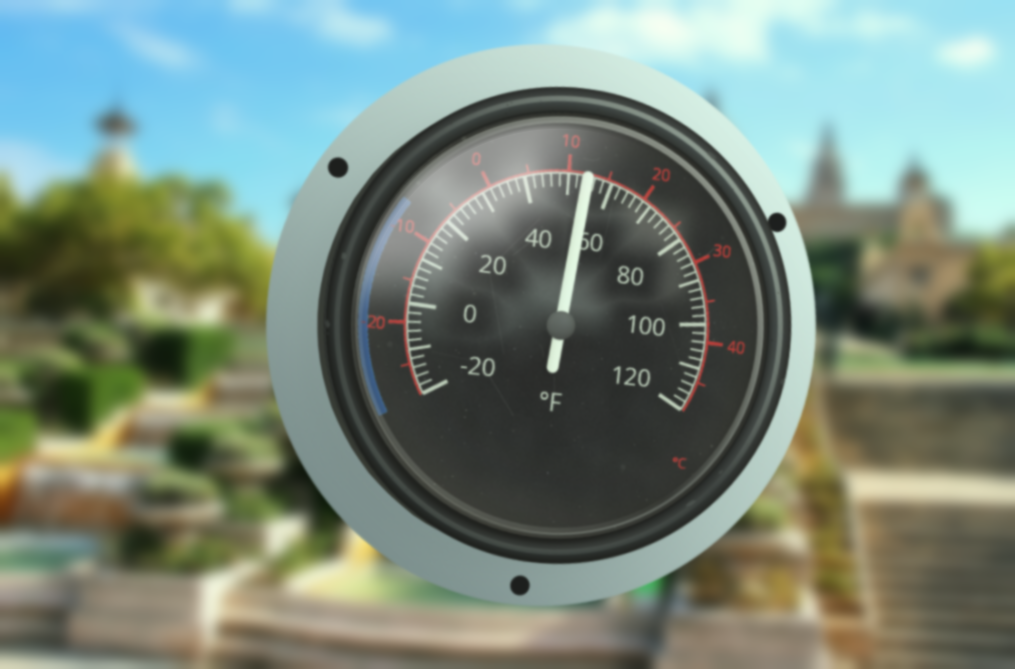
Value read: 54 °F
